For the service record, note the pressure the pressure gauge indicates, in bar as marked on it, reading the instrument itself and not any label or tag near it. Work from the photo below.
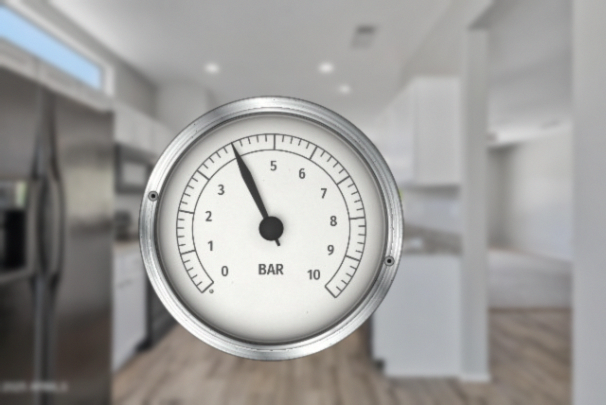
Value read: 4 bar
